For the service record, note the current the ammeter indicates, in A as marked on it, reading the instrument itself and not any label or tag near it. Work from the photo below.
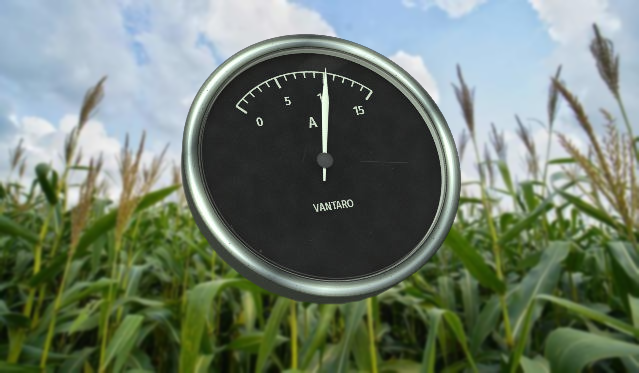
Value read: 10 A
